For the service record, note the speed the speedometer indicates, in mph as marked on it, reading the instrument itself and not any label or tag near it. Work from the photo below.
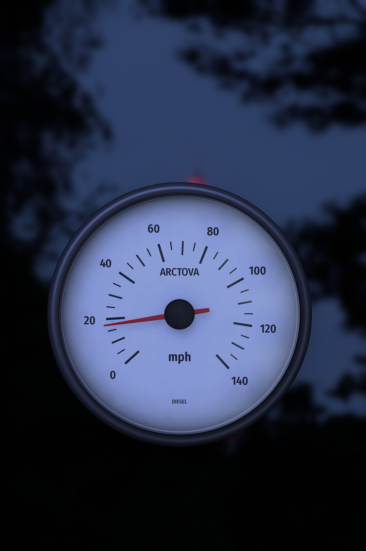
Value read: 17.5 mph
